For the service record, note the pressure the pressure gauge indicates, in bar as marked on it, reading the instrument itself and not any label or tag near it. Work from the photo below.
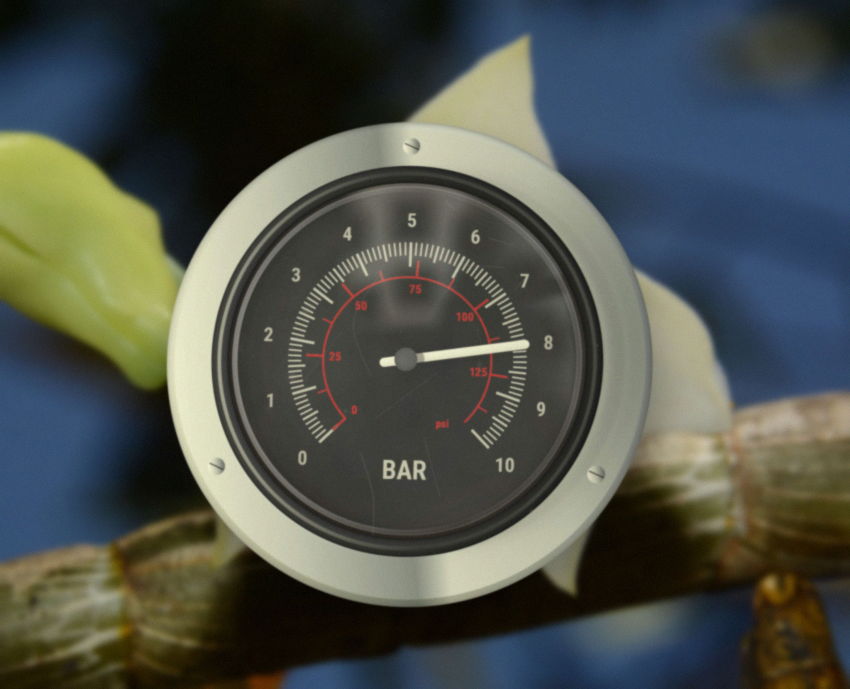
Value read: 8 bar
